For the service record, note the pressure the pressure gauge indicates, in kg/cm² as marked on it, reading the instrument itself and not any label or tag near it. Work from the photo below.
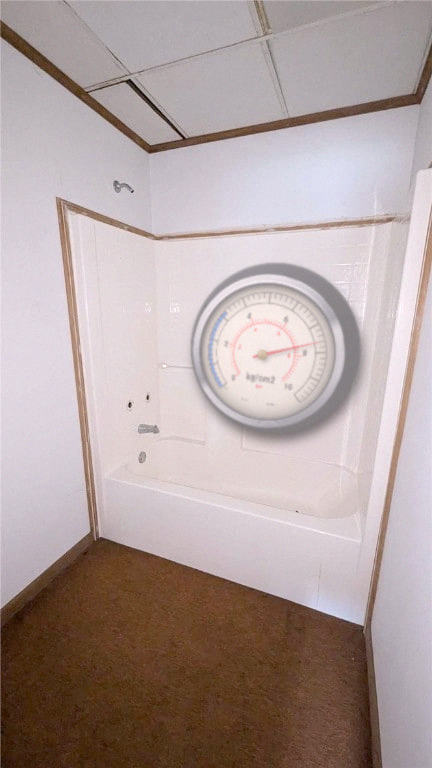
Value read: 7.6 kg/cm²
